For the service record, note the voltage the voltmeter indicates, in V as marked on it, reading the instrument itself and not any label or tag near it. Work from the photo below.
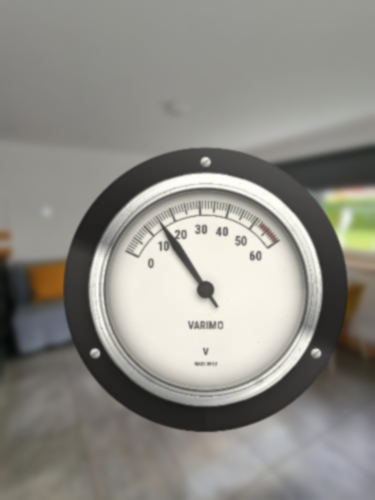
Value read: 15 V
